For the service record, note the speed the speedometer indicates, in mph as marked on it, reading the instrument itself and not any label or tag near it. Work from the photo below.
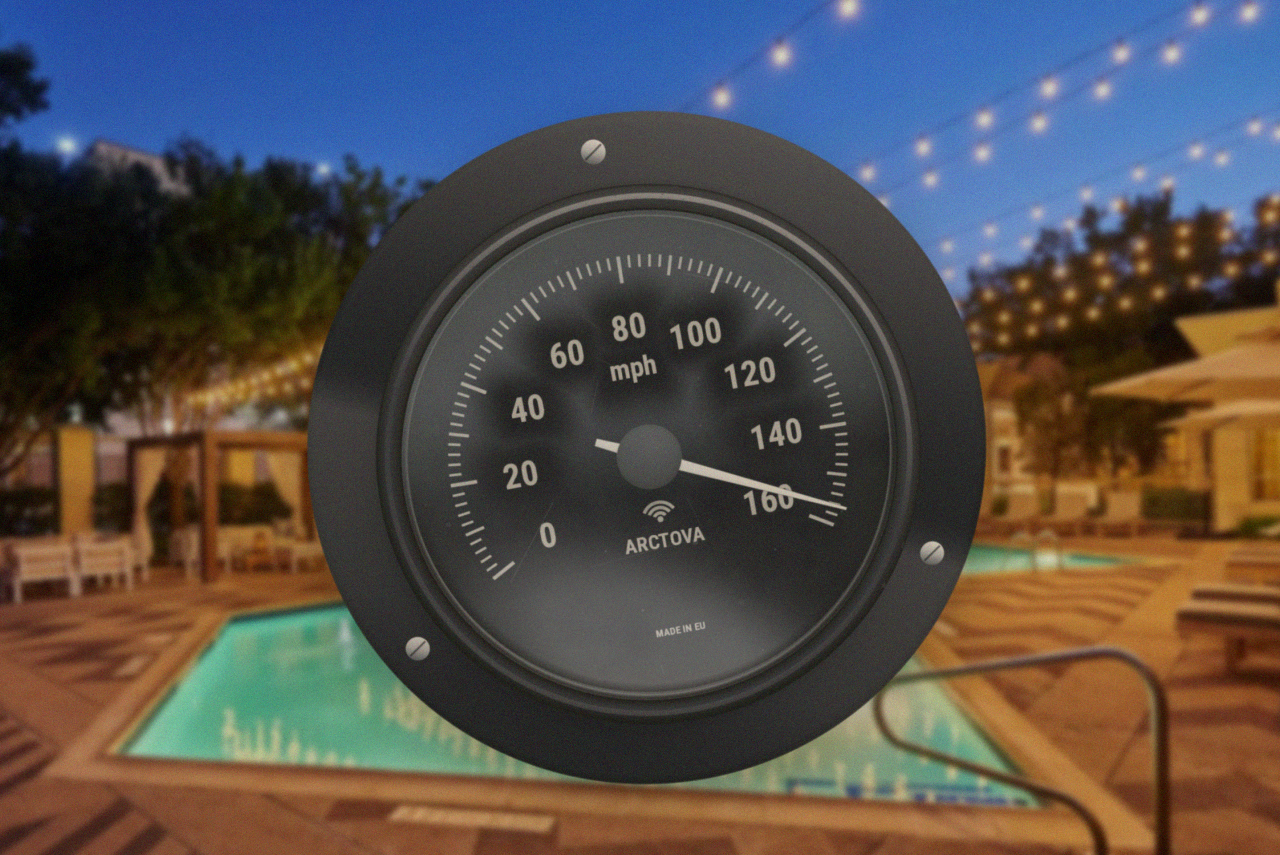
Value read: 156 mph
